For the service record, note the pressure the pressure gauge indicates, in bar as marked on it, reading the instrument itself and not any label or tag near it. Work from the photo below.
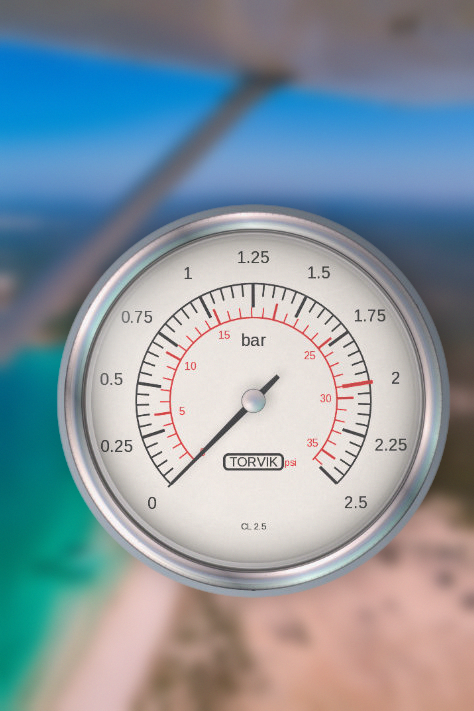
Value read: 0 bar
